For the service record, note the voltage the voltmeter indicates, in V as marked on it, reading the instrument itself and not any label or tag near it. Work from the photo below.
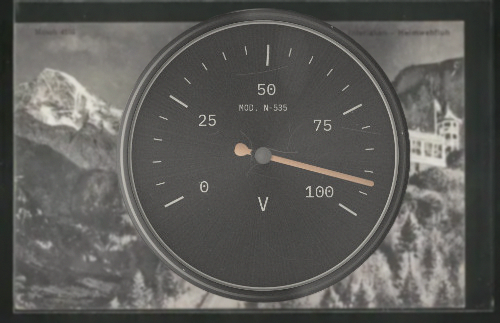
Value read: 92.5 V
